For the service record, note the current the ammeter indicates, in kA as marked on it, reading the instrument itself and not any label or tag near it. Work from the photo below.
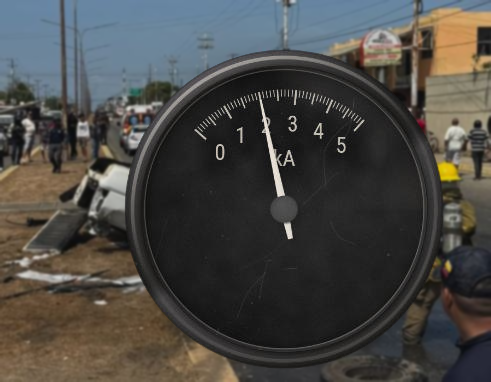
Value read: 2 kA
